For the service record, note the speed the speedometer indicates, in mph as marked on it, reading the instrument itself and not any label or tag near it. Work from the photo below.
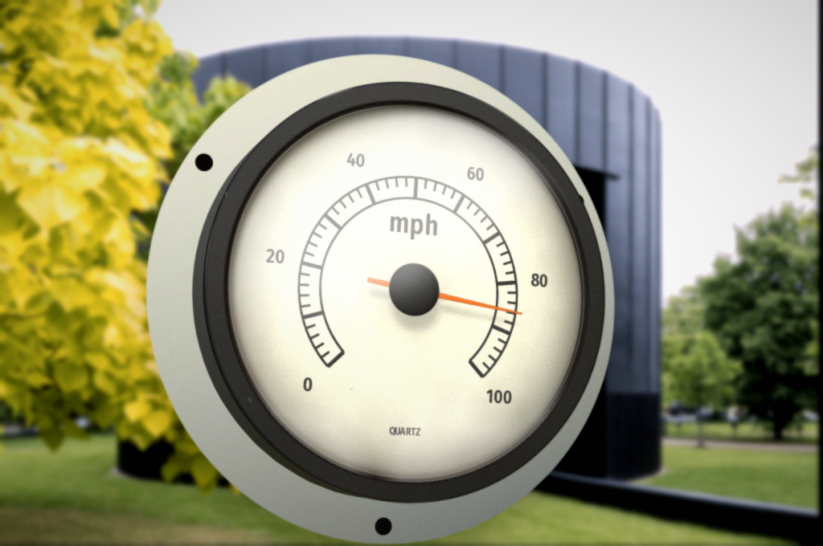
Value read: 86 mph
